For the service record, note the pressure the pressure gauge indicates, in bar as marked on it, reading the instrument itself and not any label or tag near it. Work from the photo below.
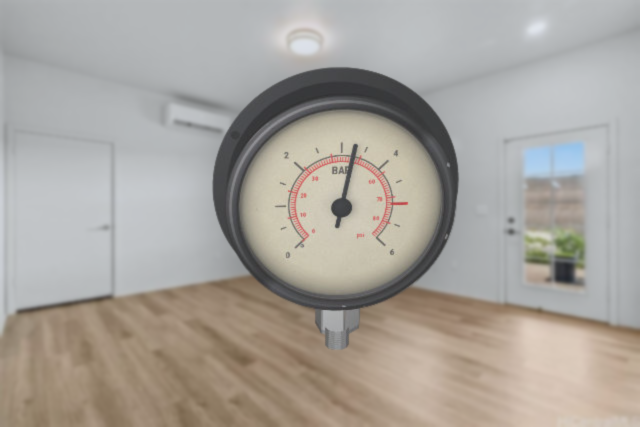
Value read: 3.25 bar
